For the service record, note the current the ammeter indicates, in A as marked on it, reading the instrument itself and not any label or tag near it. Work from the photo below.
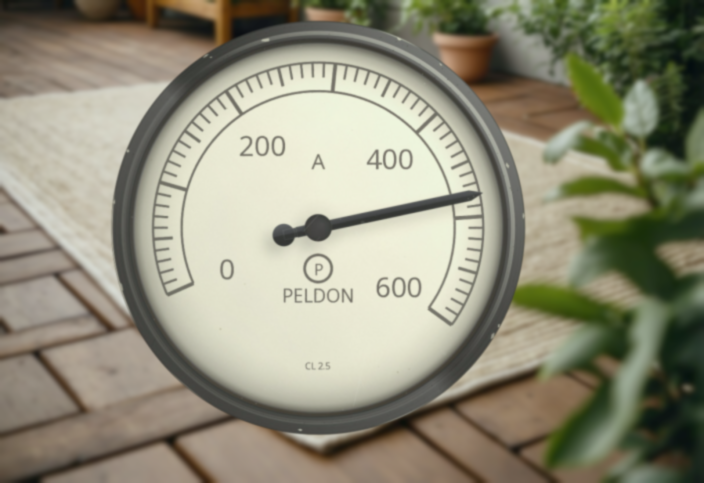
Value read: 480 A
